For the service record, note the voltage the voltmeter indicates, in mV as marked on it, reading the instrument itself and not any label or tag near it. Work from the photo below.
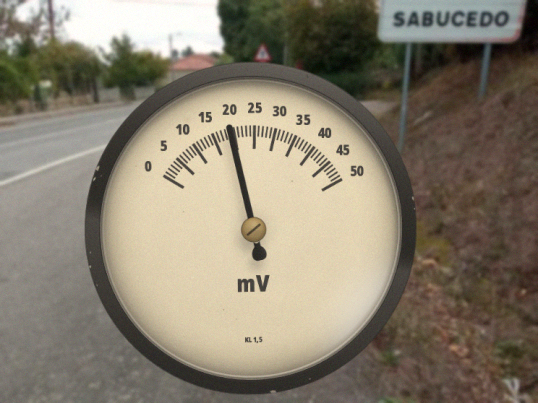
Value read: 19 mV
